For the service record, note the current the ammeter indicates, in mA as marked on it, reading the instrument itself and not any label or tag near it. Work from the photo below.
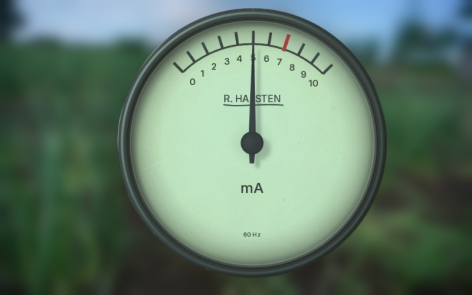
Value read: 5 mA
